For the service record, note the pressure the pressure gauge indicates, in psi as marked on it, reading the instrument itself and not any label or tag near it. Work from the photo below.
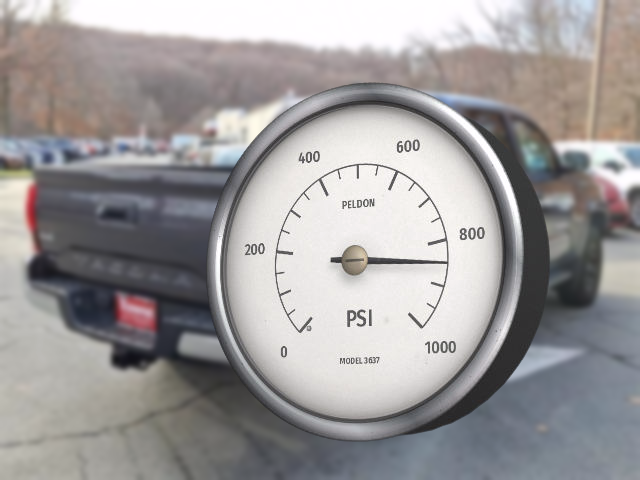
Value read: 850 psi
